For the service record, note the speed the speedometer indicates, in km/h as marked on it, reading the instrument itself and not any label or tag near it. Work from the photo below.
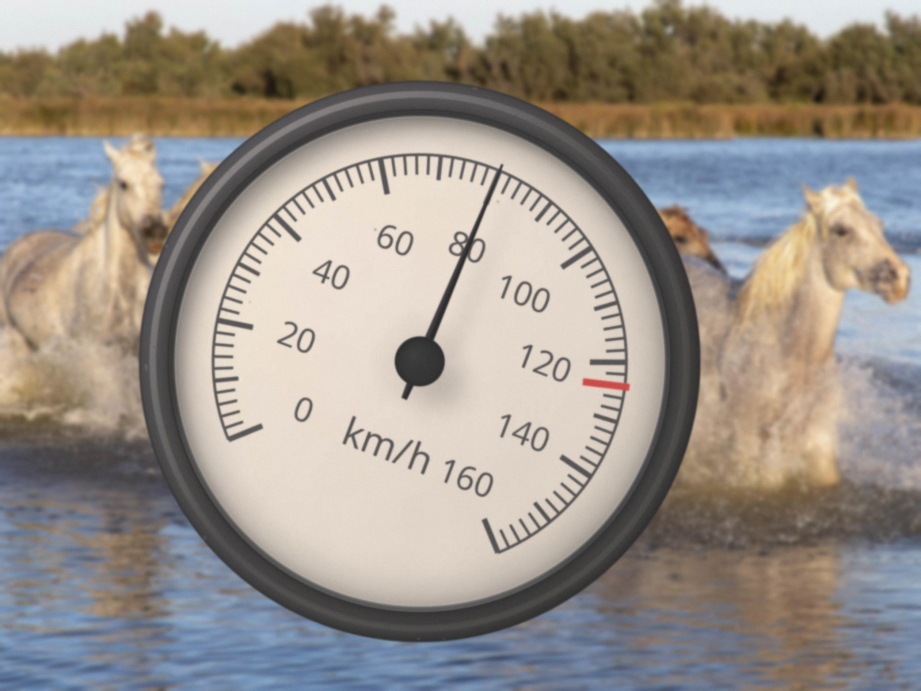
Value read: 80 km/h
